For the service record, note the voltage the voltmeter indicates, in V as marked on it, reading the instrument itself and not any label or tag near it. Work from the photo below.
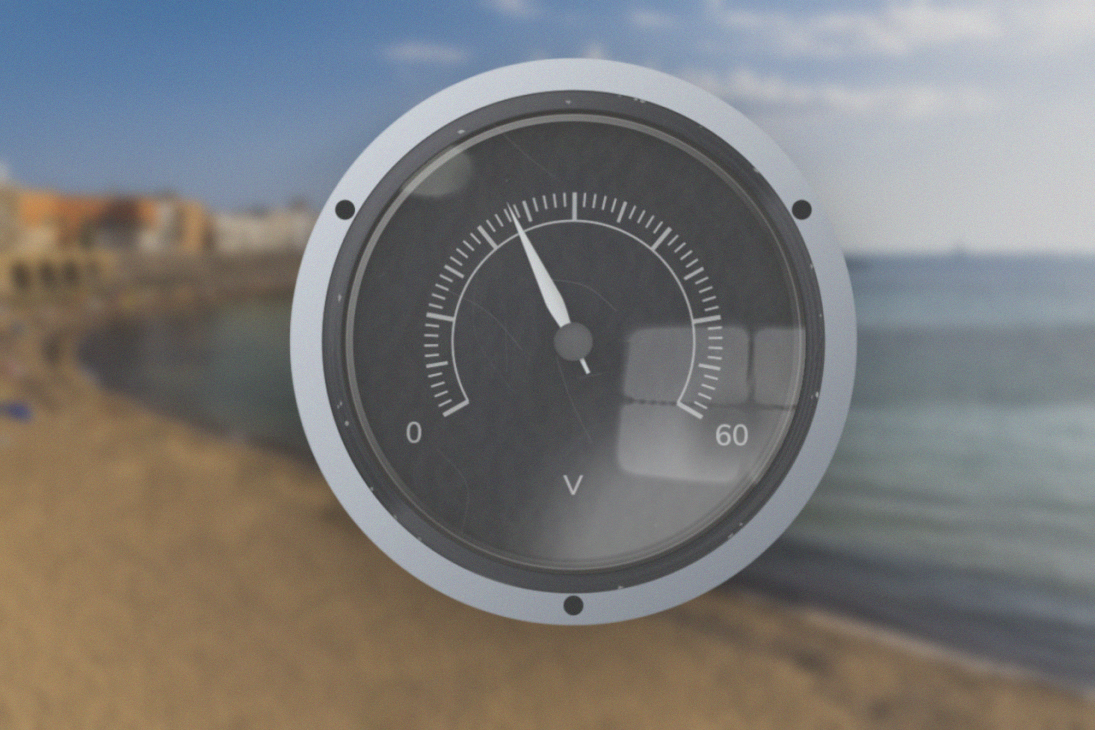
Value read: 23.5 V
